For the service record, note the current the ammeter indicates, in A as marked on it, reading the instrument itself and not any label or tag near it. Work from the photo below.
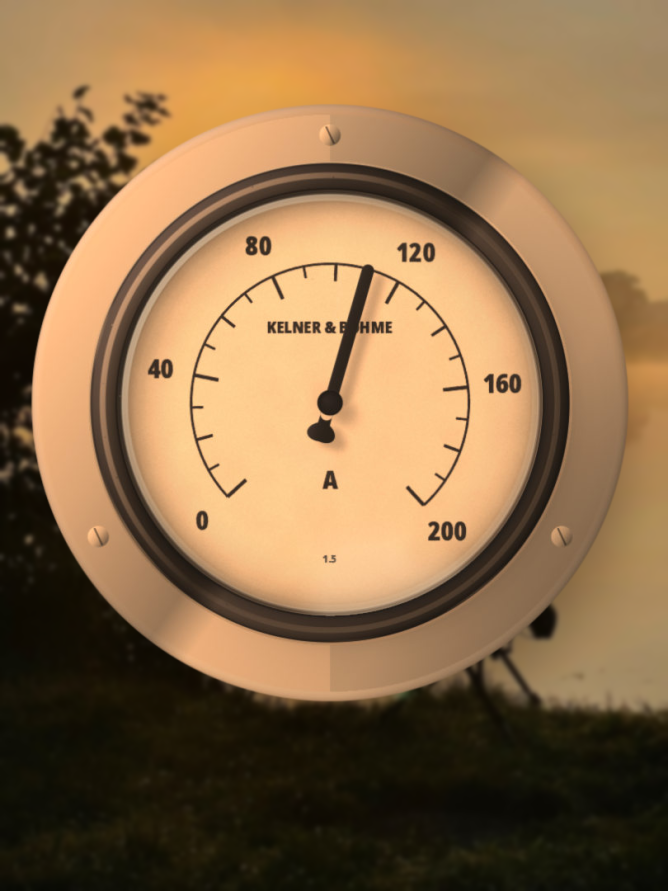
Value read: 110 A
